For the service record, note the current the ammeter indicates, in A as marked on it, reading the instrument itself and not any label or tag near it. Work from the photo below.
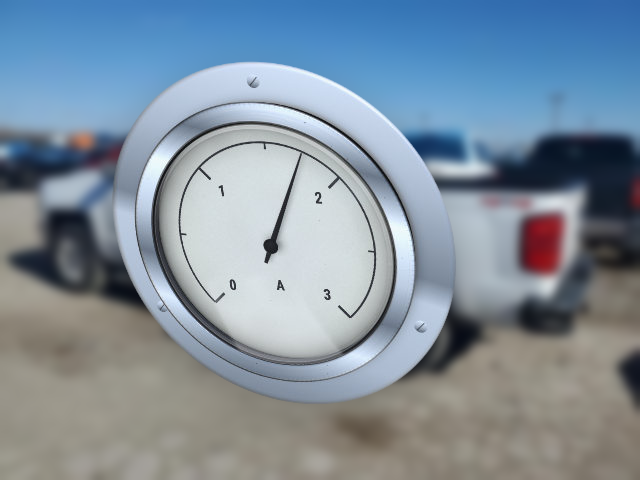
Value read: 1.75 A
